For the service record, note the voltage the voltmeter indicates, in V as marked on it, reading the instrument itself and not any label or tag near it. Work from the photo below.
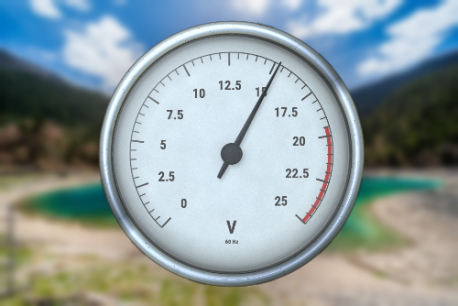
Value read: 15.25 V
